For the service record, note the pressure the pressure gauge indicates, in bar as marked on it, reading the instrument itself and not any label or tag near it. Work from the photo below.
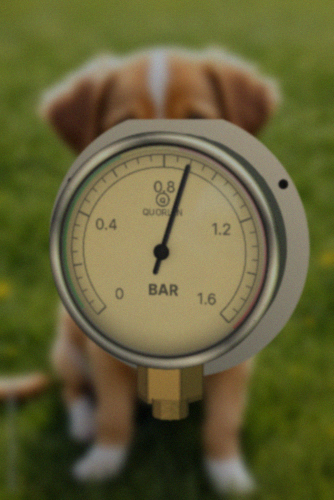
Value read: 0.9 bar
